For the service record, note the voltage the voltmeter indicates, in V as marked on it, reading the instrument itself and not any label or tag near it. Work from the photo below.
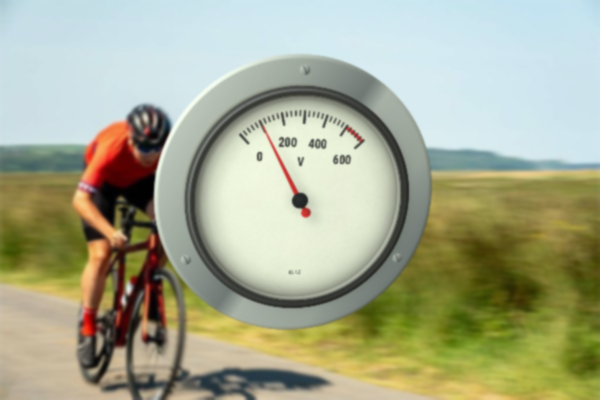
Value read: 100 V
